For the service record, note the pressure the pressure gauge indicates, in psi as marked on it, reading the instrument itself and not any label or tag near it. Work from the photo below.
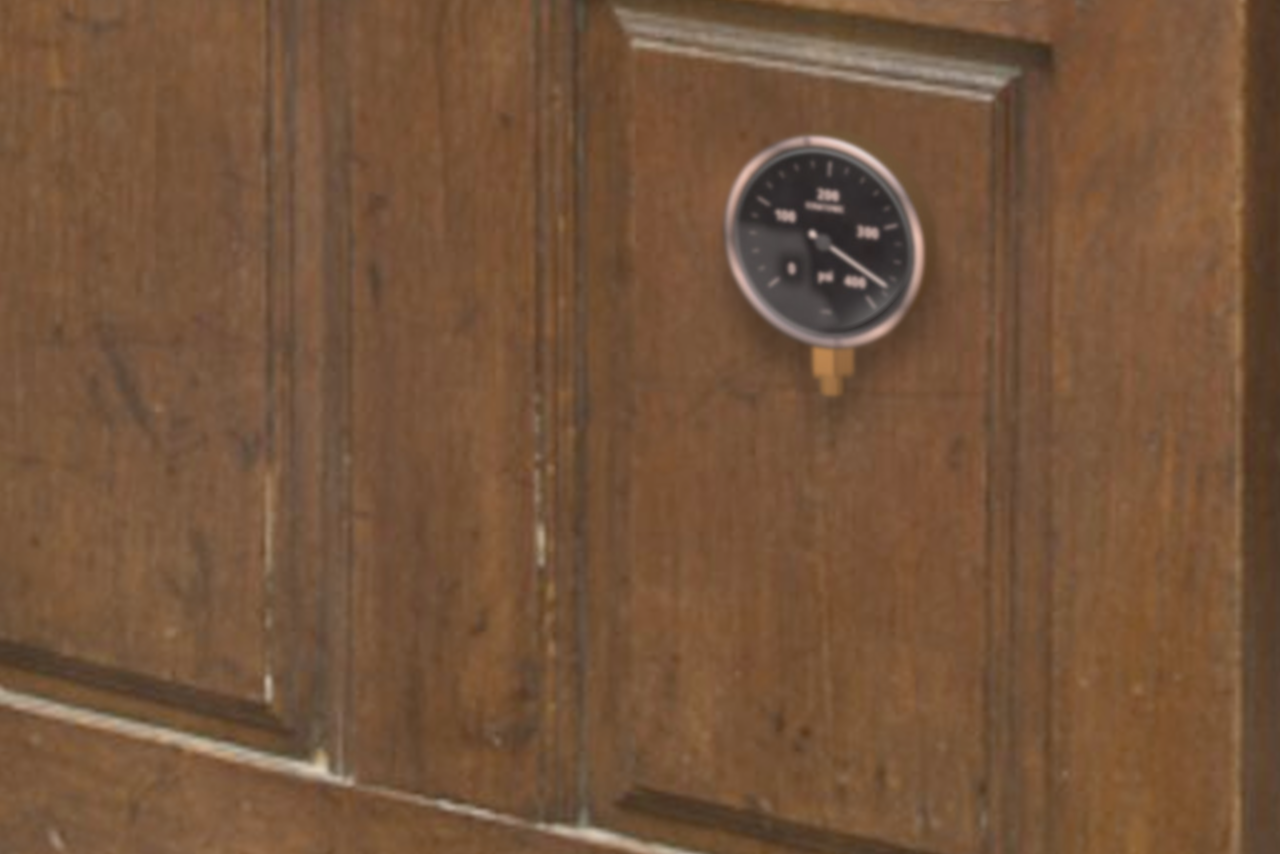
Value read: 370 psi
